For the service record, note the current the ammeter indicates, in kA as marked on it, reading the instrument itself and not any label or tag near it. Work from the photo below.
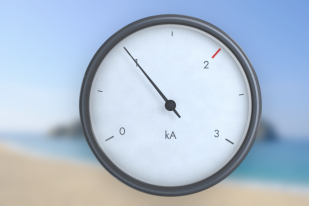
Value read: 1 kA
